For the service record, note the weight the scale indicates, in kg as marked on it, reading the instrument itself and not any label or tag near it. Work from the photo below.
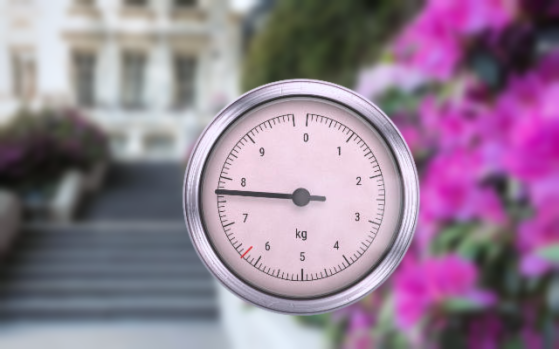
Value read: 7.7 kg
